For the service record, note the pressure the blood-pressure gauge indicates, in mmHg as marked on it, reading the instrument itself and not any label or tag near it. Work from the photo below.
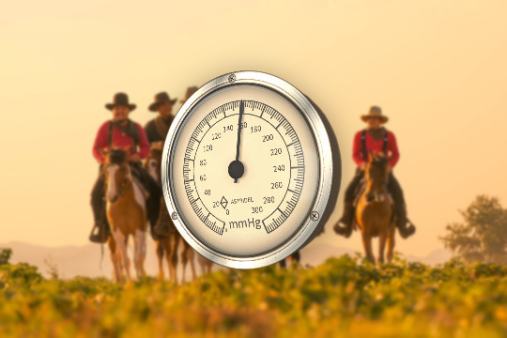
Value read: 160 mmHg
